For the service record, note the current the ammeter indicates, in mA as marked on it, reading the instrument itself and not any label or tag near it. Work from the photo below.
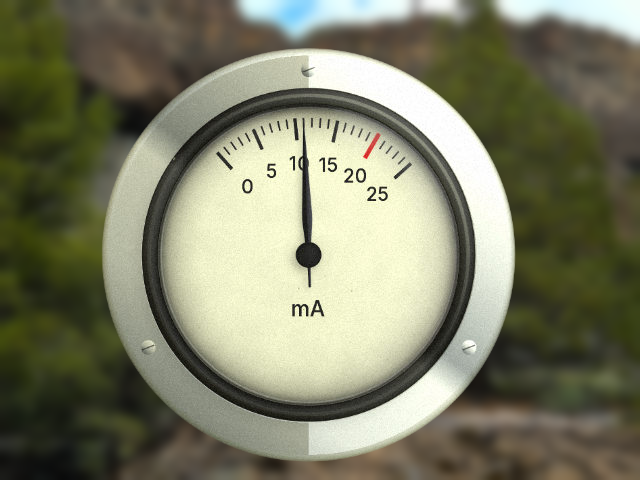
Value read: 11 mA
